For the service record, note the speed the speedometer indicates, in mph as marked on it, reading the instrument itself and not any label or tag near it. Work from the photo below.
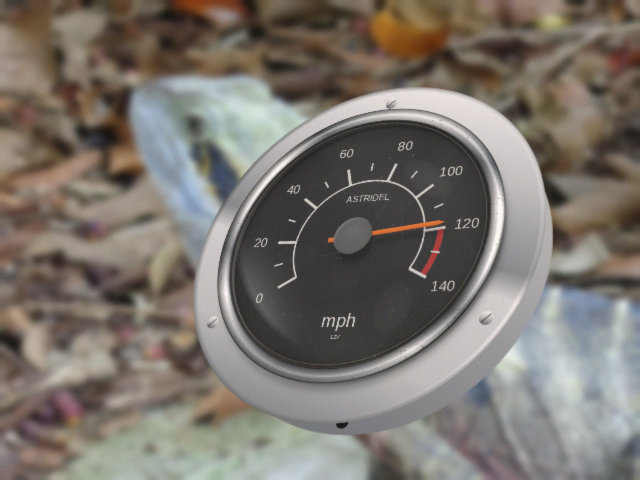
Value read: 120 mph
